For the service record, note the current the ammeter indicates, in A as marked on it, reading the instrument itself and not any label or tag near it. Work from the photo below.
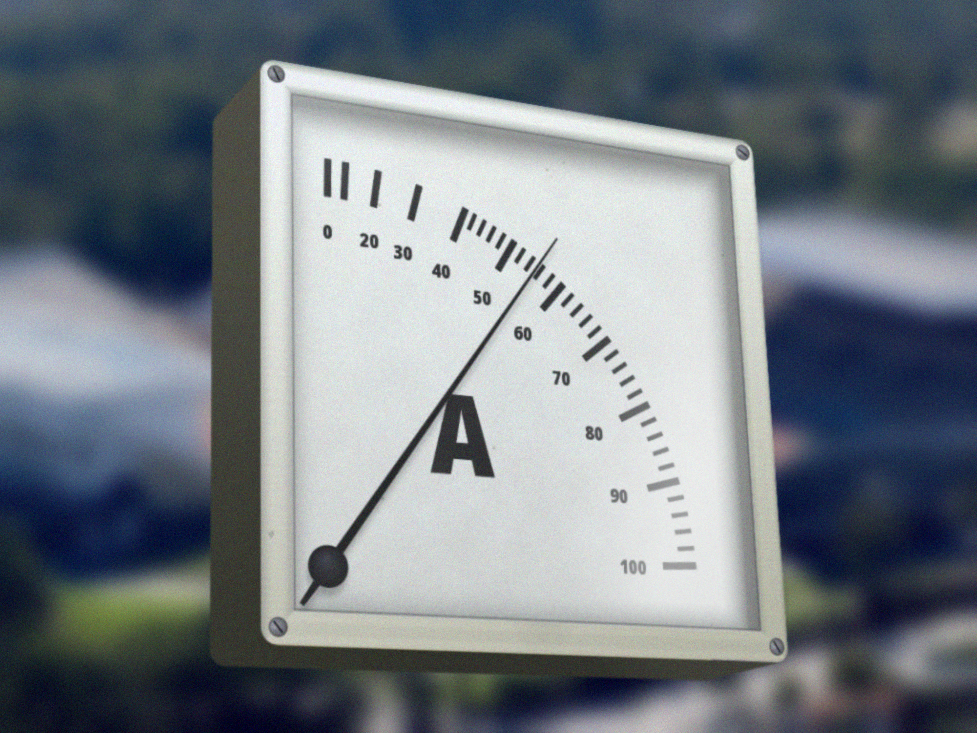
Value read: 55 A
